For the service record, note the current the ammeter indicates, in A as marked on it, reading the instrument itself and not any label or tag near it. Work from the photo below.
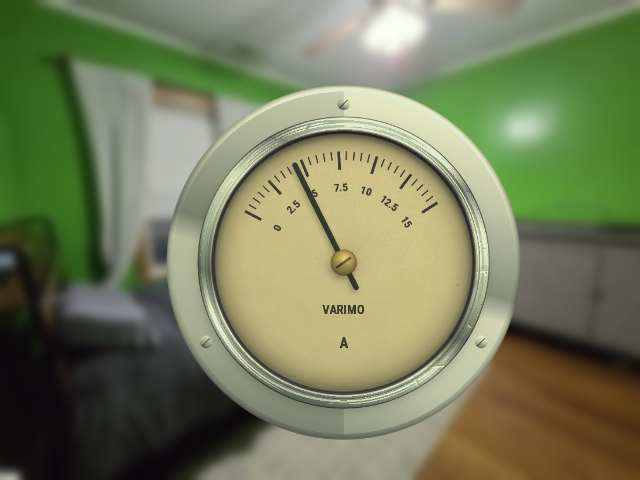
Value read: 4.5 A
